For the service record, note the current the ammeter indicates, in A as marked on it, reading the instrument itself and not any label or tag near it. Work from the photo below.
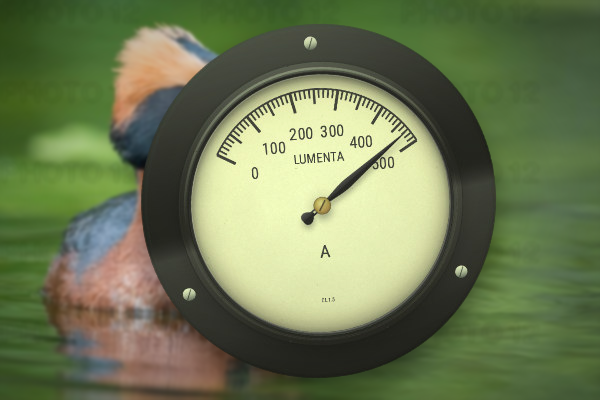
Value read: 470 A
